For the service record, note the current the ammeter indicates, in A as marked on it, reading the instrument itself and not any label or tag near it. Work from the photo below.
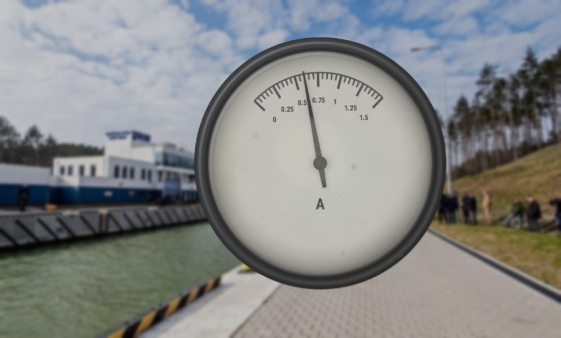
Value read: 0.6 A
